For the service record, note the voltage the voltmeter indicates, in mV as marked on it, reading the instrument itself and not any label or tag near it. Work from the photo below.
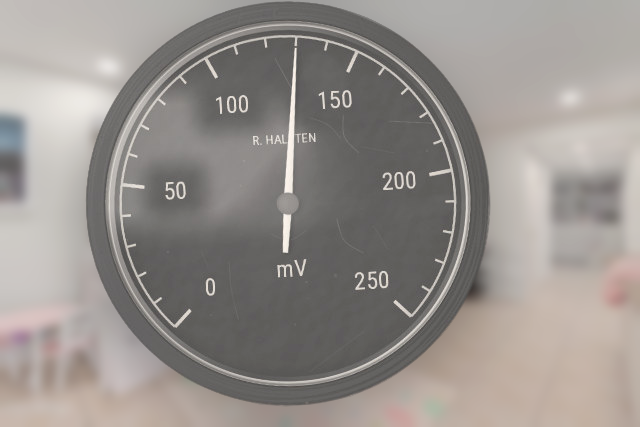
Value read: 130 mV
